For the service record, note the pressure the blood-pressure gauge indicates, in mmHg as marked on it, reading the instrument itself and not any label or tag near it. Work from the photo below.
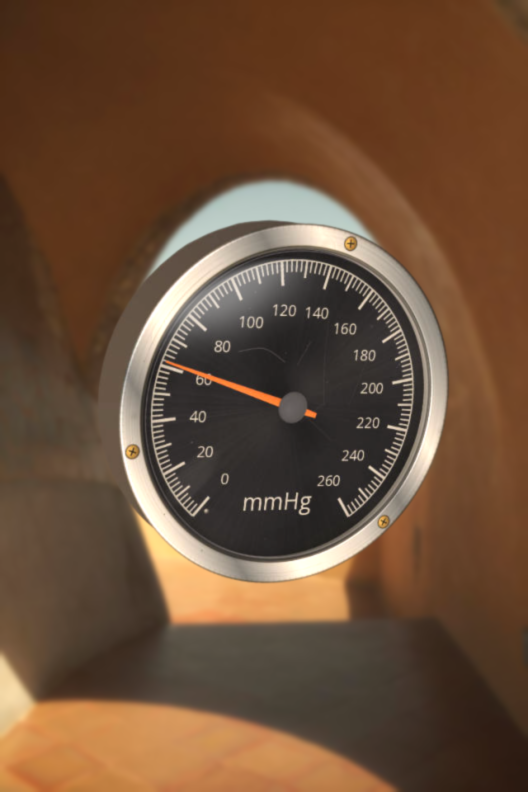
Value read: 62 mmHg
